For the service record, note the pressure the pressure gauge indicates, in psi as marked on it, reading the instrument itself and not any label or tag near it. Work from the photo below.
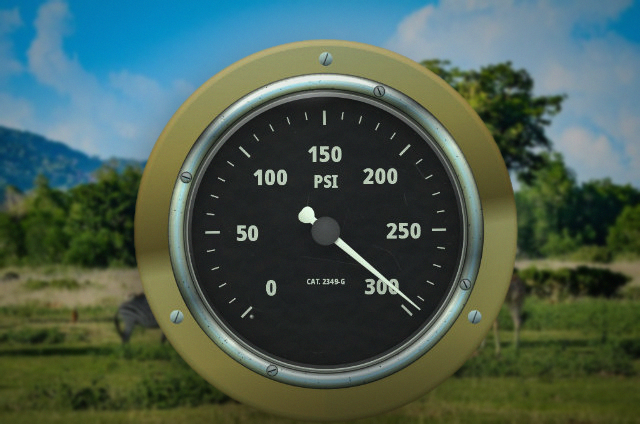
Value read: 295 psi
